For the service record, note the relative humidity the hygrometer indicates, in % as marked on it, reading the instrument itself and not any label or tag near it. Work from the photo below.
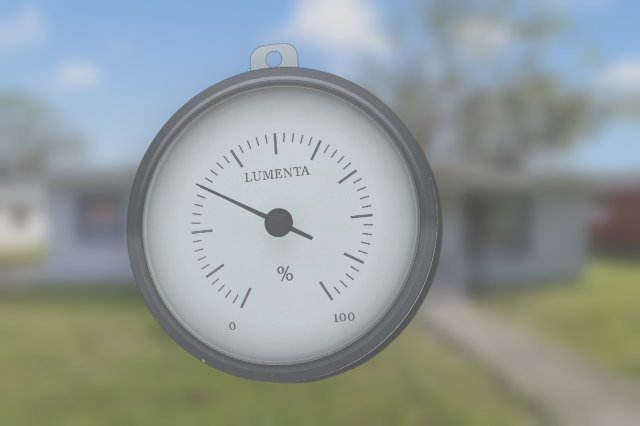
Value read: 30 %
